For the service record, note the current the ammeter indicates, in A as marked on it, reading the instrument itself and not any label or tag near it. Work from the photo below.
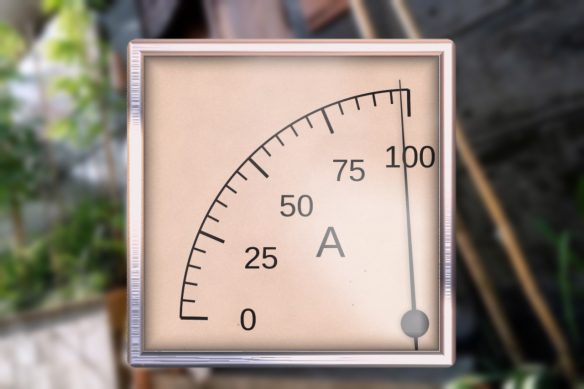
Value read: 97.5 A
